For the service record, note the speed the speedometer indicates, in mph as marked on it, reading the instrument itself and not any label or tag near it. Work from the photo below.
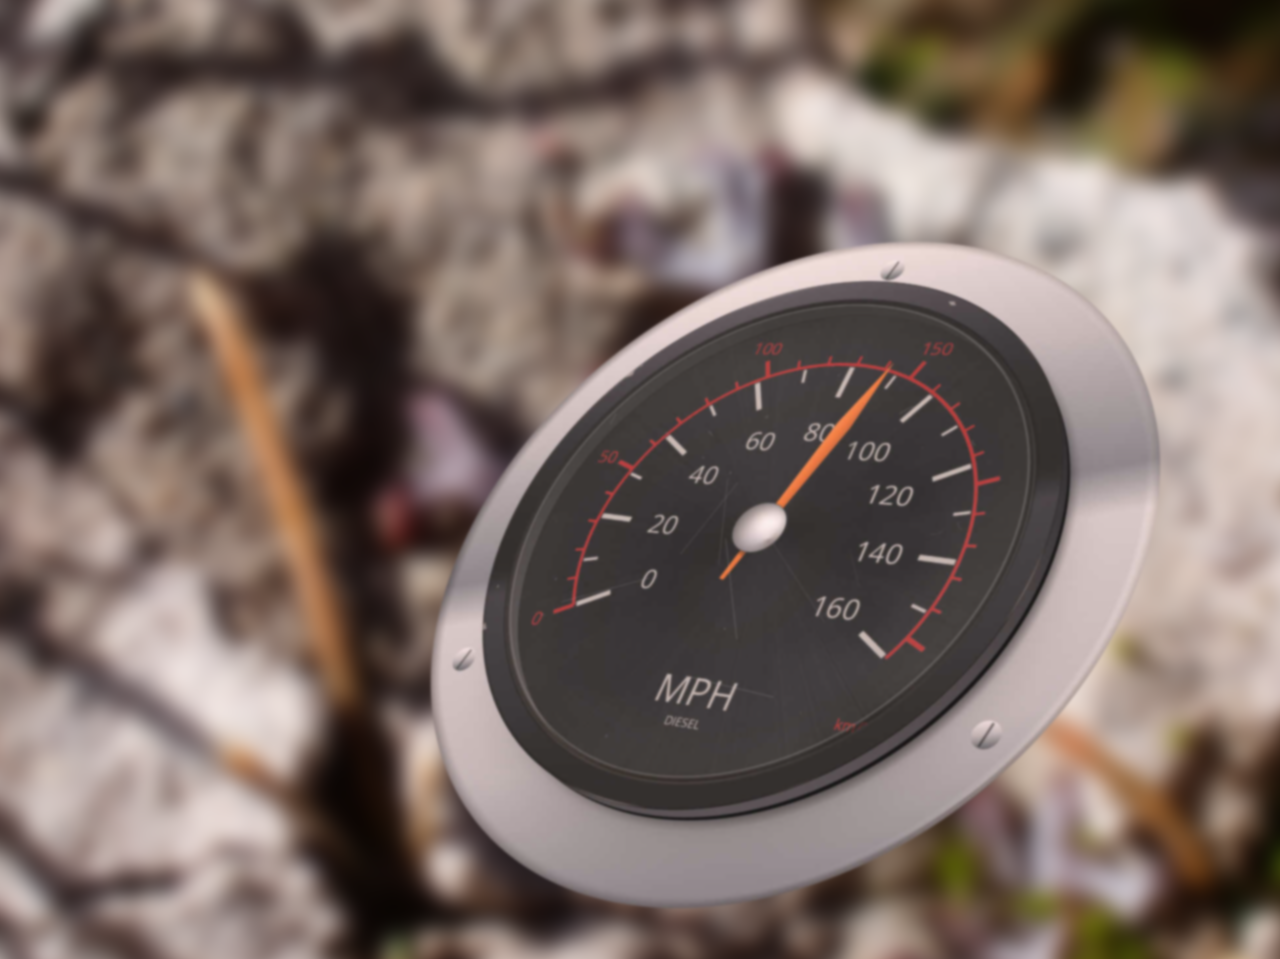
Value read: 90 mph
